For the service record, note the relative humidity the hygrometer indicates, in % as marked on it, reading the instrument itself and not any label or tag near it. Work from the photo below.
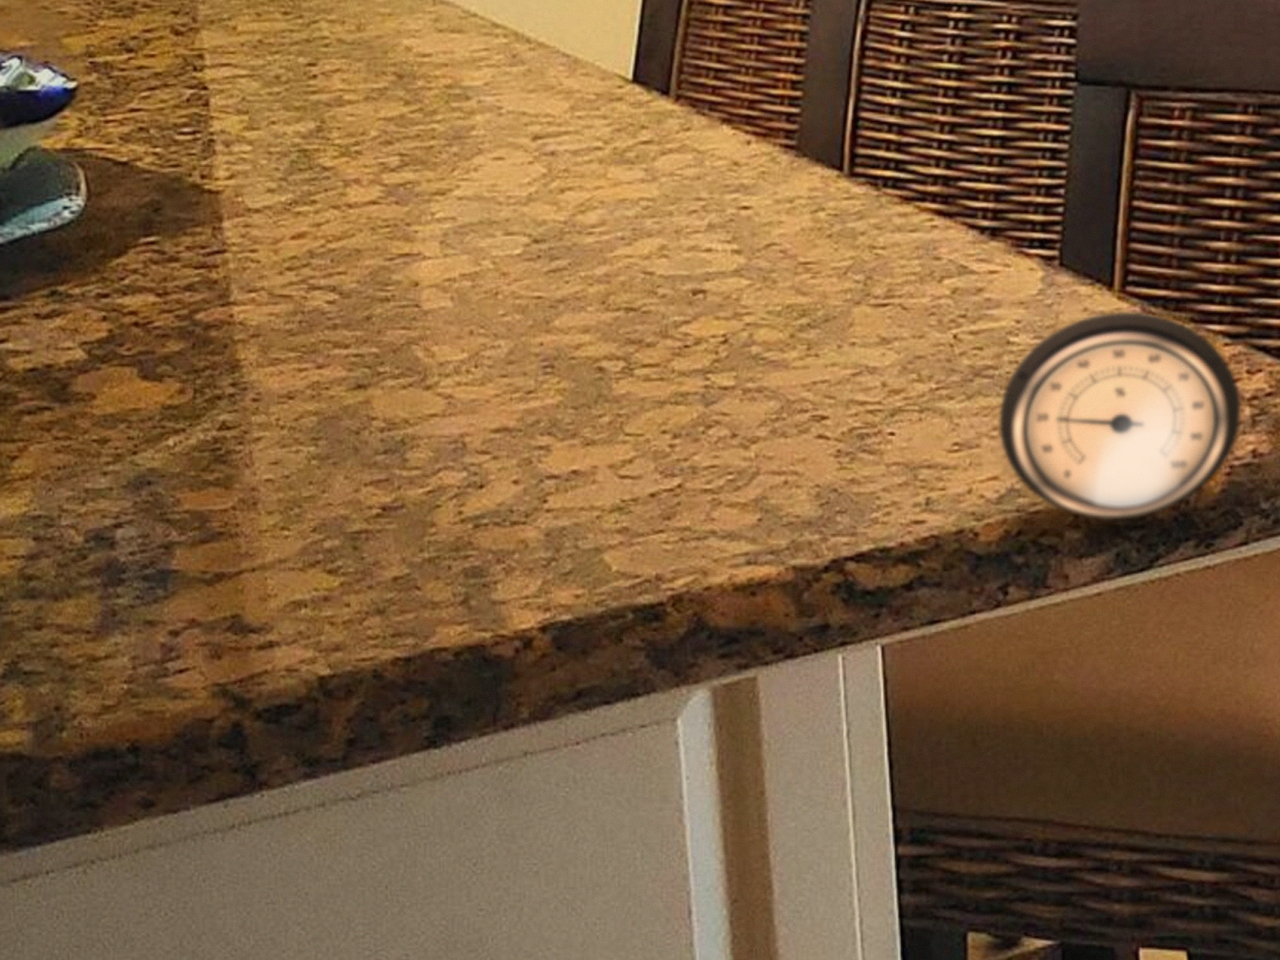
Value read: 20 %
